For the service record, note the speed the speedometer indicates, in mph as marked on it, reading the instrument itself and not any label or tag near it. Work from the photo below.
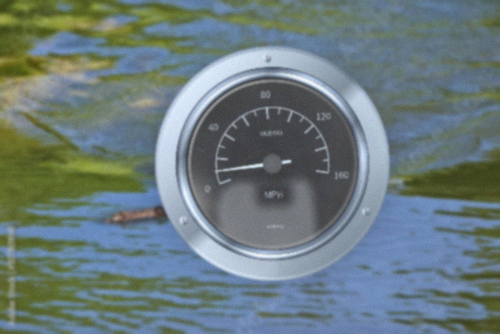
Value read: 10 mph
